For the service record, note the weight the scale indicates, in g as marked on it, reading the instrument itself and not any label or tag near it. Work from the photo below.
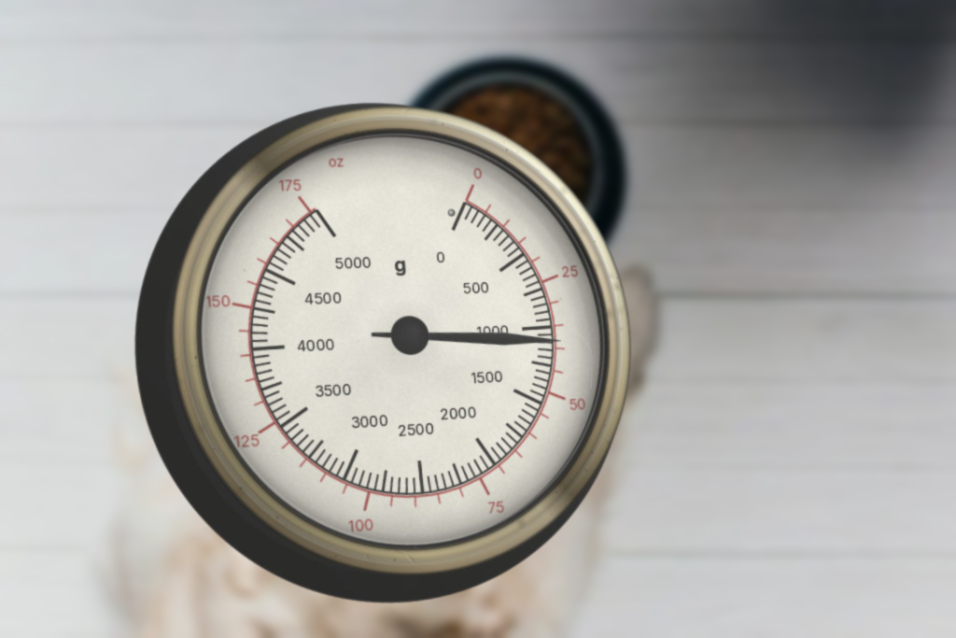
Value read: 1100 g
